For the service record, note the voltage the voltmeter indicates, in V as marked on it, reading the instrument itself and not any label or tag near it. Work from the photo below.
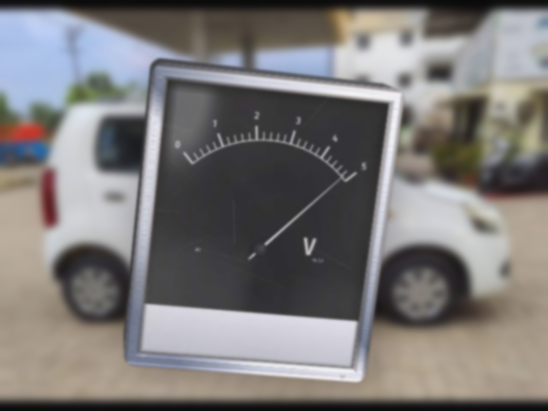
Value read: 4.8 V
